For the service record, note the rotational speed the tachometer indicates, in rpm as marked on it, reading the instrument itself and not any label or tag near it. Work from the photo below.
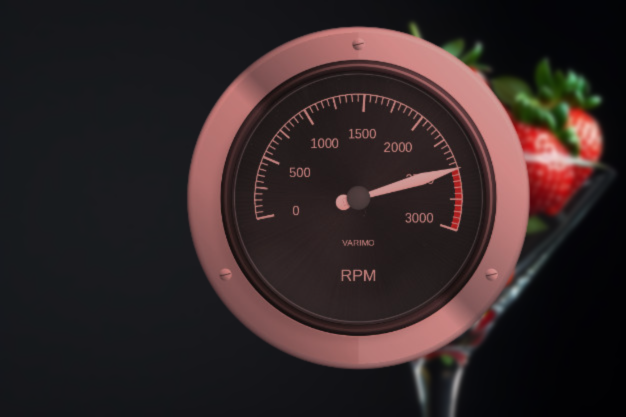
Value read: 2500 rpm
